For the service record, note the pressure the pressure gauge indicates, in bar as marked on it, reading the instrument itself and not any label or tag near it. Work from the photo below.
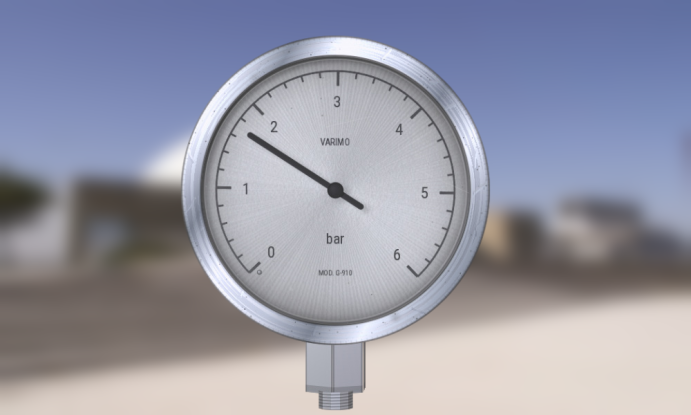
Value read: 1.7 bar
